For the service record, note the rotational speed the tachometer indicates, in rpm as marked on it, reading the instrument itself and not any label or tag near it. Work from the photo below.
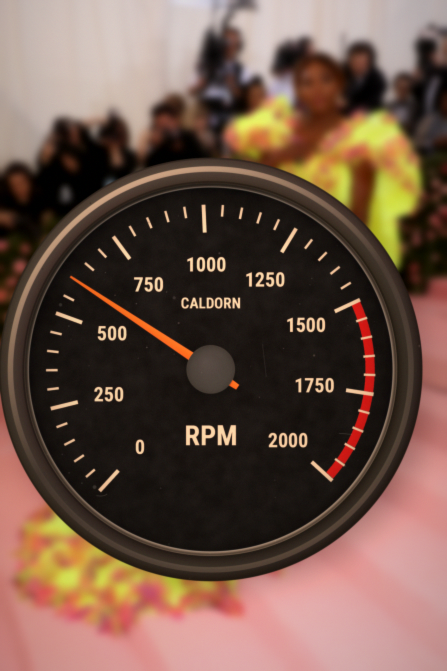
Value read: 600 rpm
